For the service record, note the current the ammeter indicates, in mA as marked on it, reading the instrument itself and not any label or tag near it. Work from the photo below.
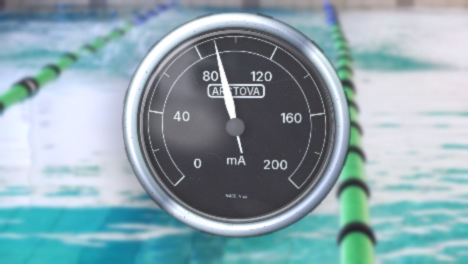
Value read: 90 mA
